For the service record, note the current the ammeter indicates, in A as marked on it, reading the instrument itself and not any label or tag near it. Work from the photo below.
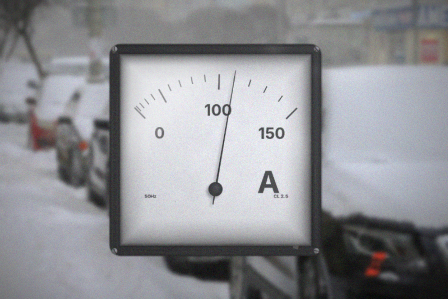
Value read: 110 A
